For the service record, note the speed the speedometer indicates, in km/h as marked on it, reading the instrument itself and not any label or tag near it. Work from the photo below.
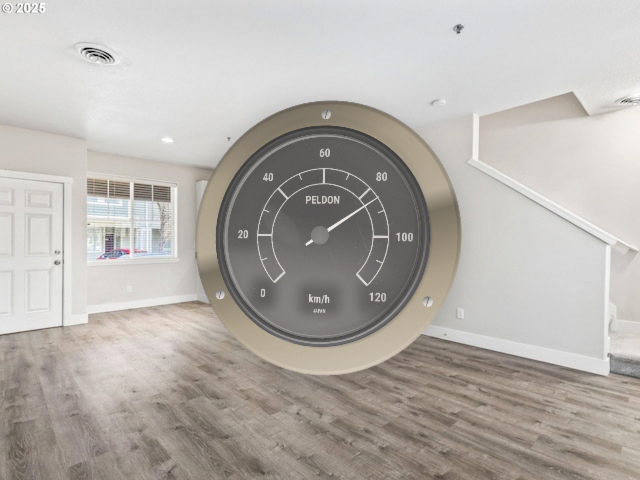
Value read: 85 km/h
